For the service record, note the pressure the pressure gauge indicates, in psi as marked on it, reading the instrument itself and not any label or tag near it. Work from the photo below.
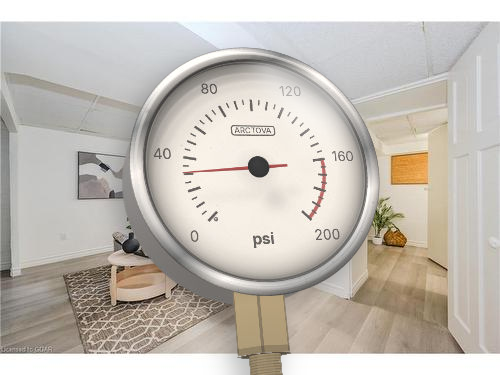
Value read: 30 psi
